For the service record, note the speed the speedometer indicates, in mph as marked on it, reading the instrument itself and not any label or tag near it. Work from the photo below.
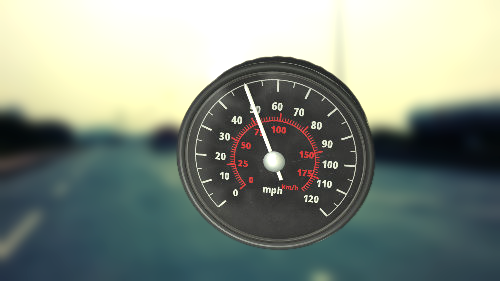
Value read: 50 mph
